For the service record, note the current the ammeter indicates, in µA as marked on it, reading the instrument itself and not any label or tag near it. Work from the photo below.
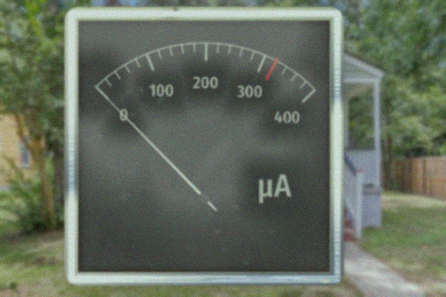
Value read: 0 µA
